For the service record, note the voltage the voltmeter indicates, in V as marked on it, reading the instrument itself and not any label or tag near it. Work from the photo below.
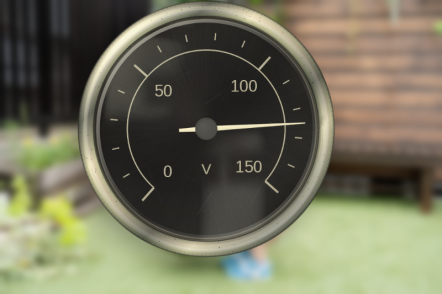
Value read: 125 V
